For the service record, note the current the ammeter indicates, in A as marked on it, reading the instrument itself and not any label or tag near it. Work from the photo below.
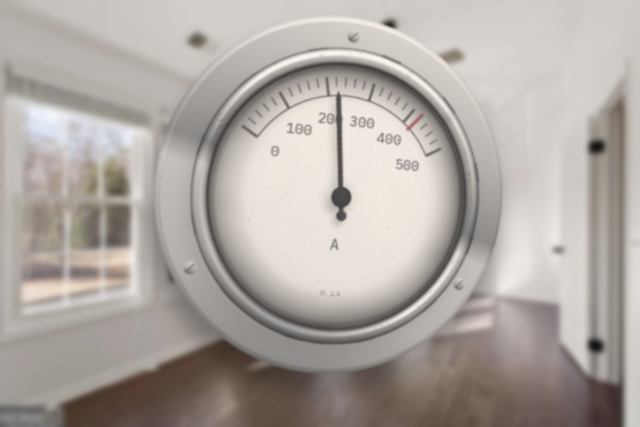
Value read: 220 A
